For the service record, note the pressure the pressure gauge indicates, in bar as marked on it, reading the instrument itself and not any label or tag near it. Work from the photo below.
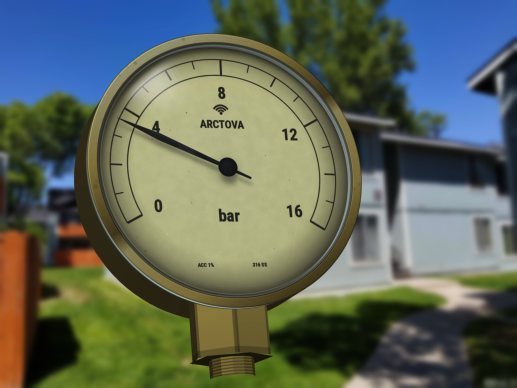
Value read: 3.5 bar
